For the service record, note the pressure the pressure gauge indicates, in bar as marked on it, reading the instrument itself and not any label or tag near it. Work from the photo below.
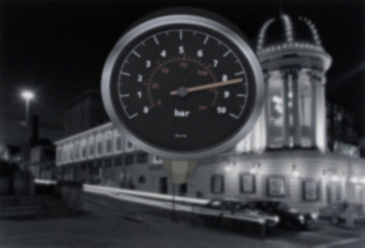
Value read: 8.25 bar
